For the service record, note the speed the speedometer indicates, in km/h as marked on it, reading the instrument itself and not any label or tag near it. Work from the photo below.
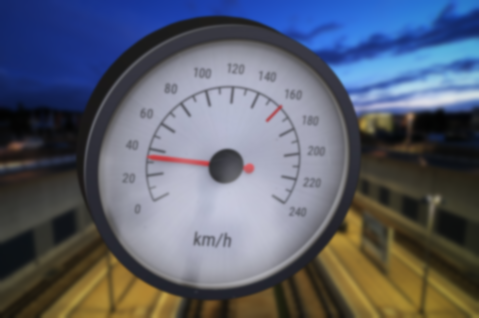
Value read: 35 km/h
